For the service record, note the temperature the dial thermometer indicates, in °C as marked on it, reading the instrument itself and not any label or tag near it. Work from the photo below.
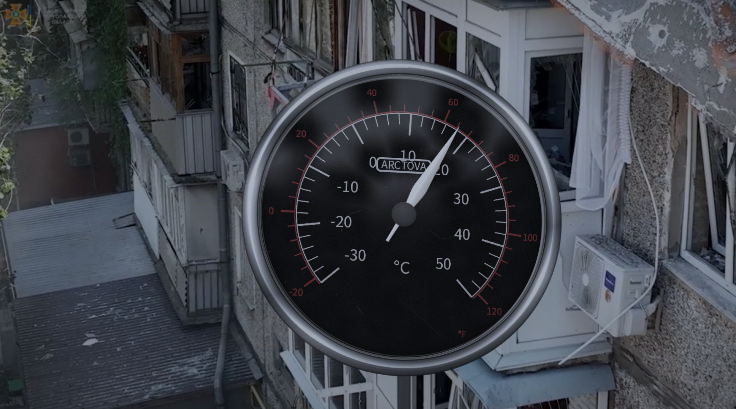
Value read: 18 °C
